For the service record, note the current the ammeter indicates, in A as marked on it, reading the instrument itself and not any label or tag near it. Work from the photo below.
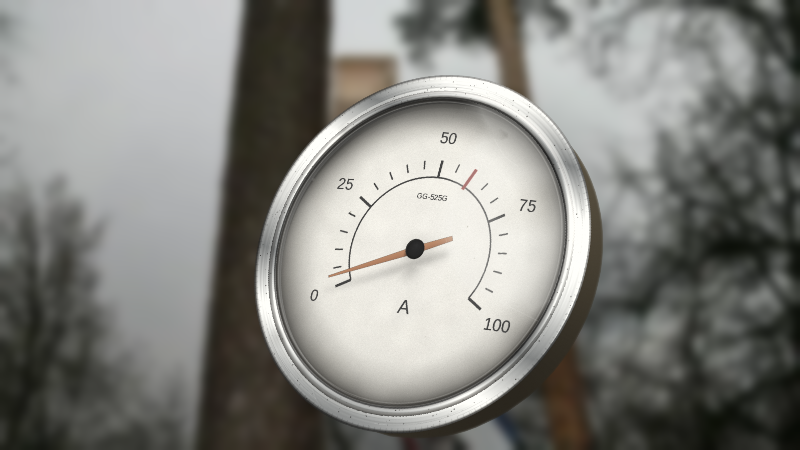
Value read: 2.5 A
